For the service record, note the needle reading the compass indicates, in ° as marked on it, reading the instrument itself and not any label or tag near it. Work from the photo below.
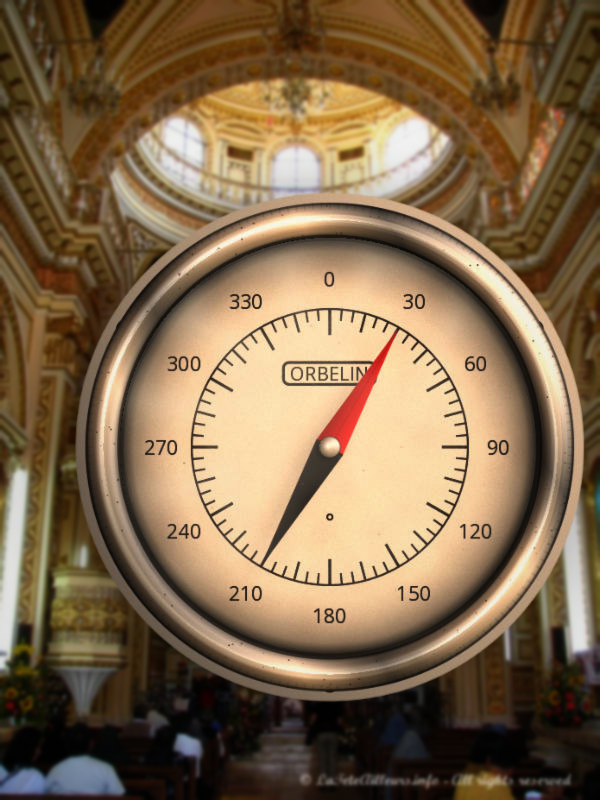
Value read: 30 °
